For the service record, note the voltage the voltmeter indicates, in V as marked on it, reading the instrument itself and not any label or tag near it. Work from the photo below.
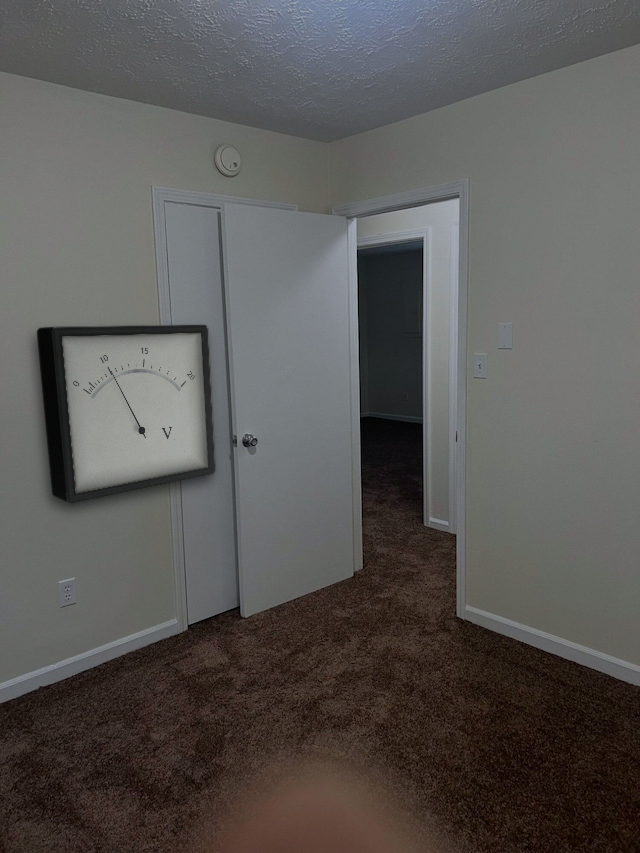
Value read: 10 V
